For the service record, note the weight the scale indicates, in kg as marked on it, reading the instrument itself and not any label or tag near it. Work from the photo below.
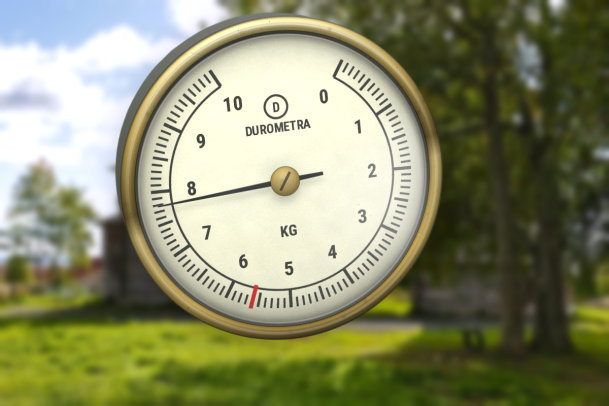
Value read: 7.8 kg
